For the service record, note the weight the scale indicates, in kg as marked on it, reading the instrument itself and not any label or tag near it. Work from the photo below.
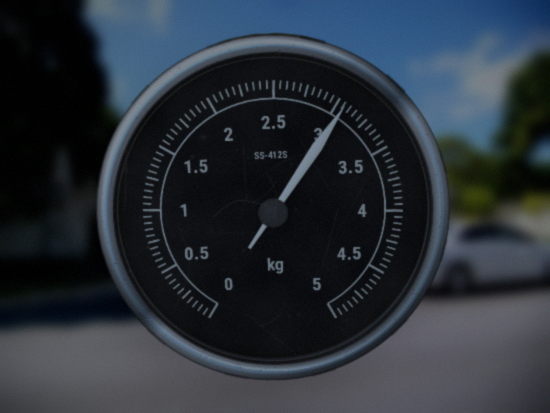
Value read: 3.05 kg
